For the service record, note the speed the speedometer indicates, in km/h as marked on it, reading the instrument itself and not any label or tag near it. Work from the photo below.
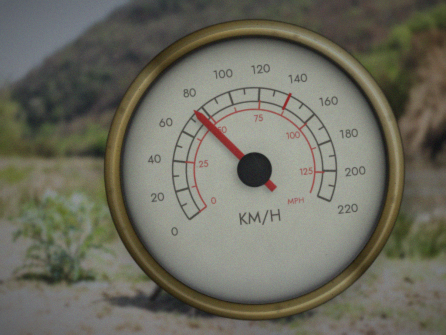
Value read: 75 km/h
